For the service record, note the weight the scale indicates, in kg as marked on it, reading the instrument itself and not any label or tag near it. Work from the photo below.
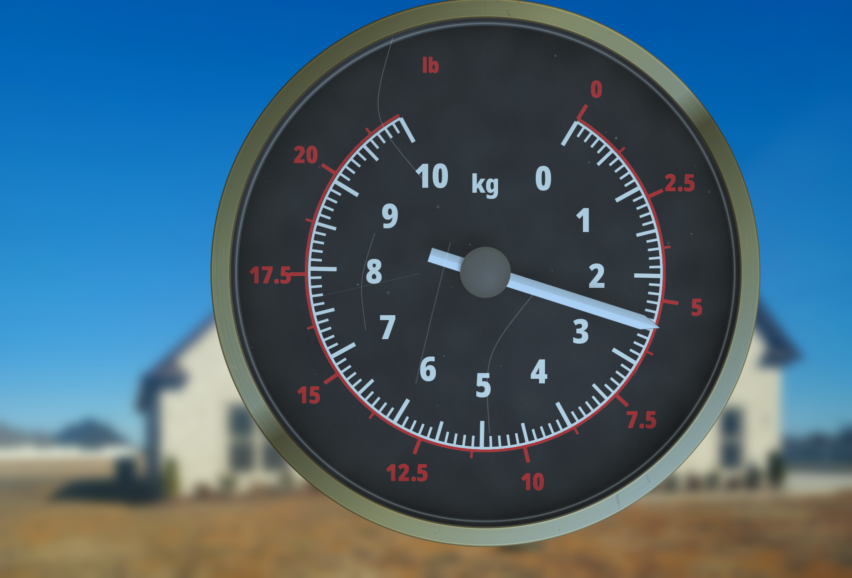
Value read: 2.55 kg
